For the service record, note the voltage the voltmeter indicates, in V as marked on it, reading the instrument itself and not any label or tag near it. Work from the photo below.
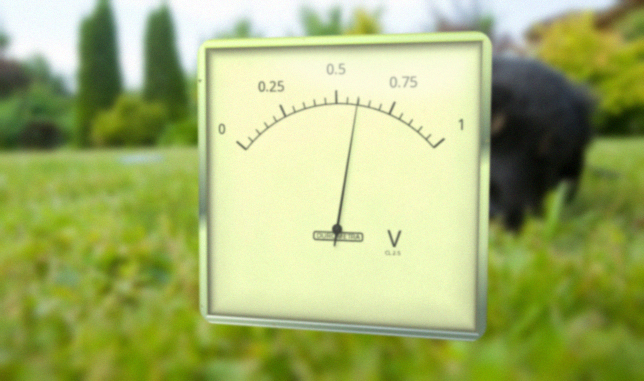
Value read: 0.6 V
